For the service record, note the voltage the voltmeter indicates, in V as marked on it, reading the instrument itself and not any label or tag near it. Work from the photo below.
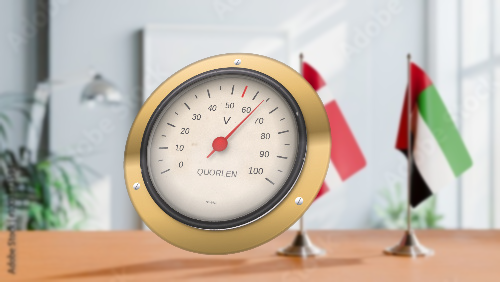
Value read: 65 V
